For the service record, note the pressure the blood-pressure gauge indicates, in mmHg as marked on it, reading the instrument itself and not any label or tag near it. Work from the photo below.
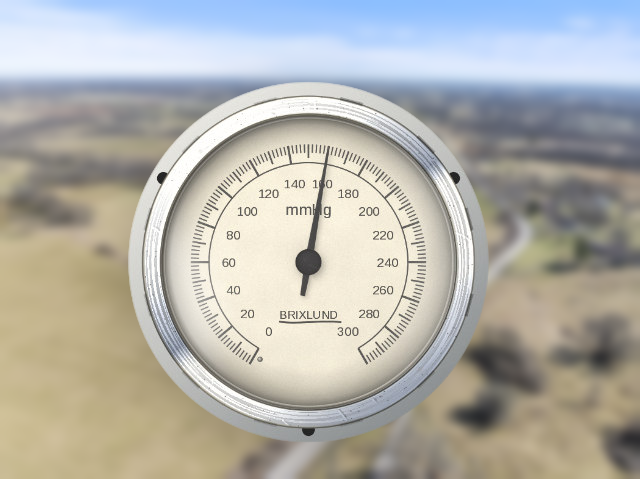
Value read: 160 mmHg
